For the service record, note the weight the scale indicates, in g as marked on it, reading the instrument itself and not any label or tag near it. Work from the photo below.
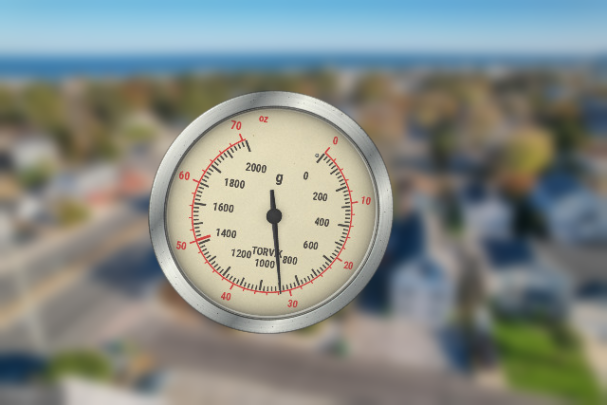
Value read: 900 g
